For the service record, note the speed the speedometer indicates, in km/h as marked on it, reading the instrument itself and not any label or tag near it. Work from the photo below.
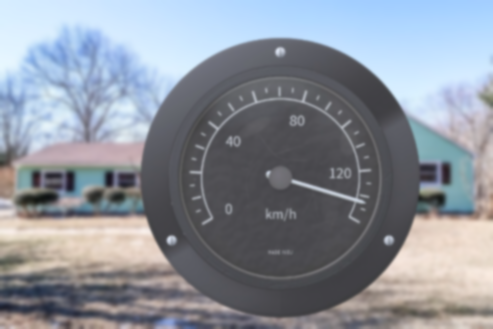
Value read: 132.5 km/h
